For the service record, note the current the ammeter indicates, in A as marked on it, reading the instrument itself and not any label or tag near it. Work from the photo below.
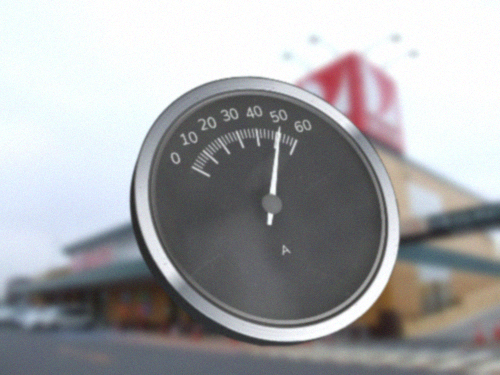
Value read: 50 A
